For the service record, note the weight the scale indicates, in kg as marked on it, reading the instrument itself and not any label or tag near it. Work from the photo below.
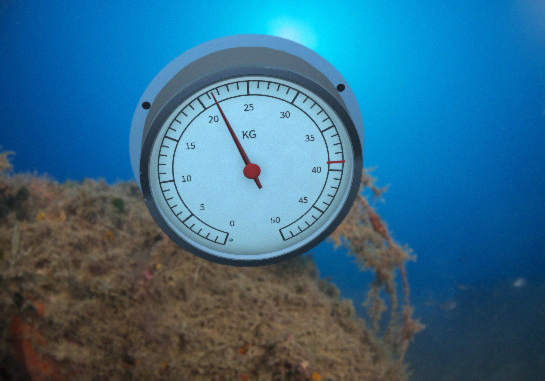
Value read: 21.5 kg
